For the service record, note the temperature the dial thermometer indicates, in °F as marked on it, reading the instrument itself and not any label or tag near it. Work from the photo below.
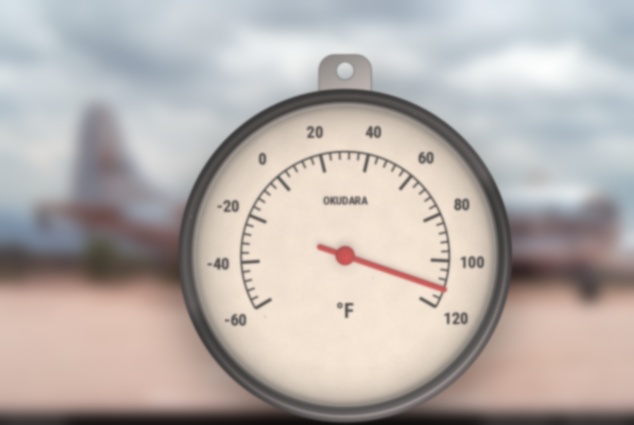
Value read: 112 °F
